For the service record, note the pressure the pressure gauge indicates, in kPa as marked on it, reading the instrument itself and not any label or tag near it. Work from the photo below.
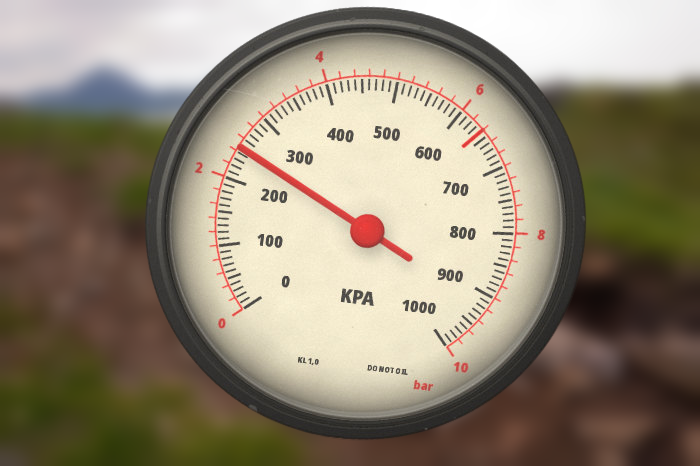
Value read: 250 kPa
